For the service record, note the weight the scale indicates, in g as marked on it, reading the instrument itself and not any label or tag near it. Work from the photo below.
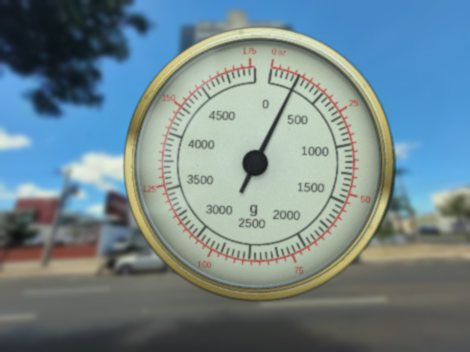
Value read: 250 g
